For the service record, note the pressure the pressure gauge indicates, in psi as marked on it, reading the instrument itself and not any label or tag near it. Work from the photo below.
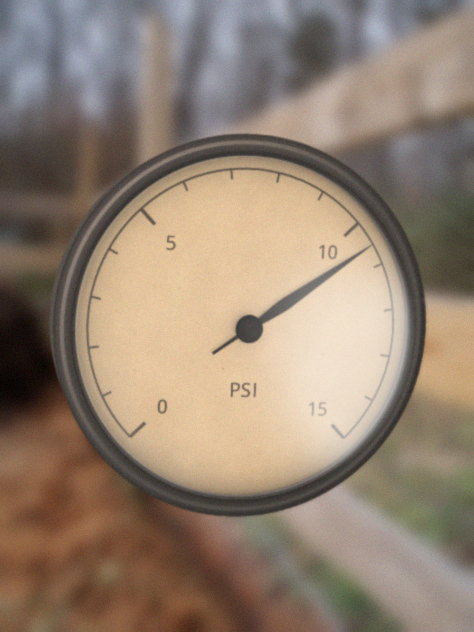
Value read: 10.5 psi
